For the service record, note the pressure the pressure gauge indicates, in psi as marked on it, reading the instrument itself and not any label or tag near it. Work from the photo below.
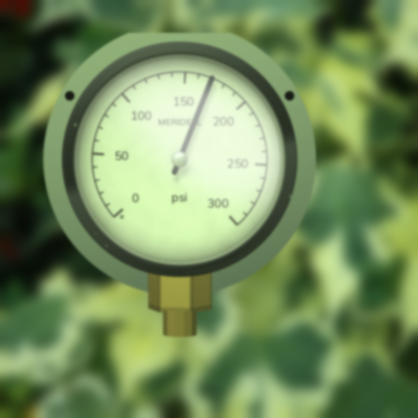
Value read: 170 psi
